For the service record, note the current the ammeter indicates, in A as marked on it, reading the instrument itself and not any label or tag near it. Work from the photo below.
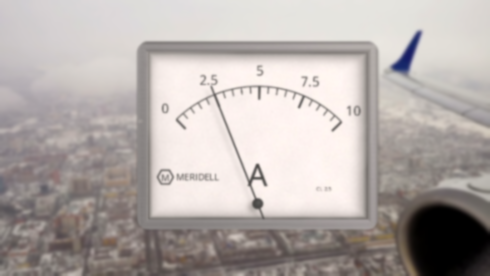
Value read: 2.5 A
